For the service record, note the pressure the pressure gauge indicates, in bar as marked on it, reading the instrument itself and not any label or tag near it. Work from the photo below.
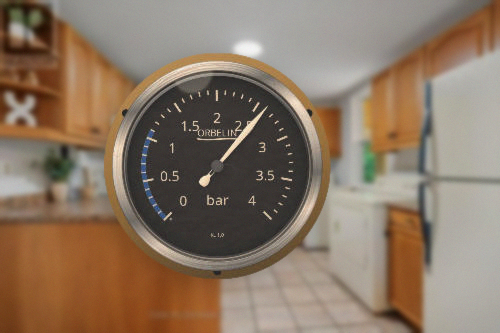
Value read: 2.6 bar
